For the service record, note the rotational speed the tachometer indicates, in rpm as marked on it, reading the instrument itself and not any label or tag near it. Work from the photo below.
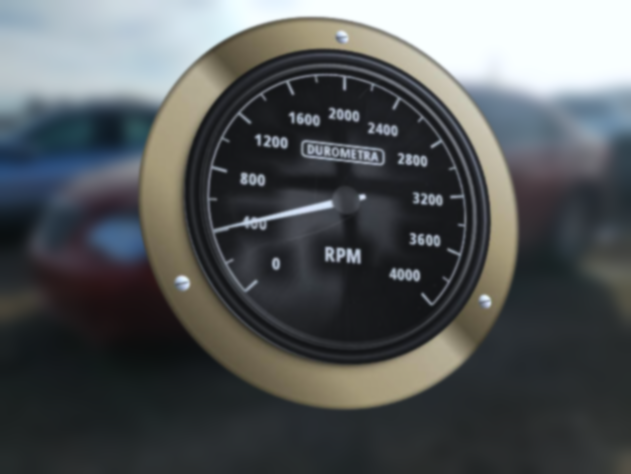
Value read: 400 rpm
